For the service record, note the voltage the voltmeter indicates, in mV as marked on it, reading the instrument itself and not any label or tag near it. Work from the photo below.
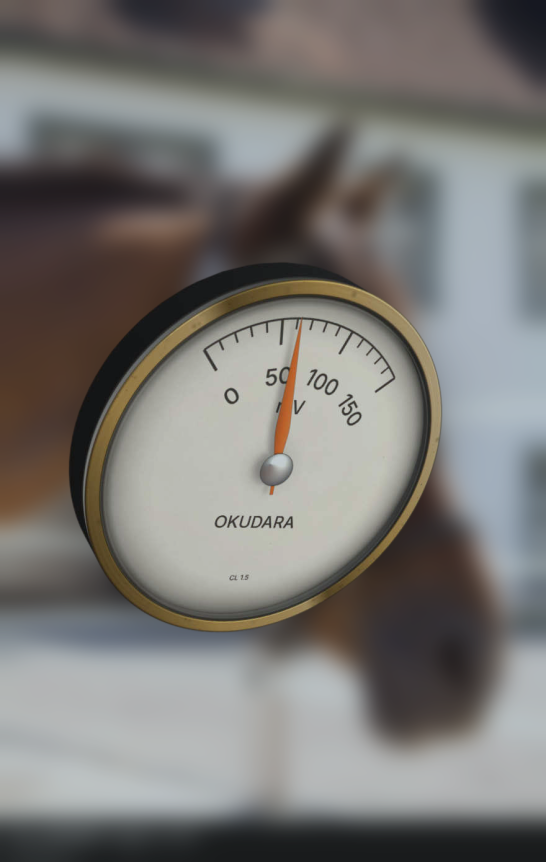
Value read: 60 mV
